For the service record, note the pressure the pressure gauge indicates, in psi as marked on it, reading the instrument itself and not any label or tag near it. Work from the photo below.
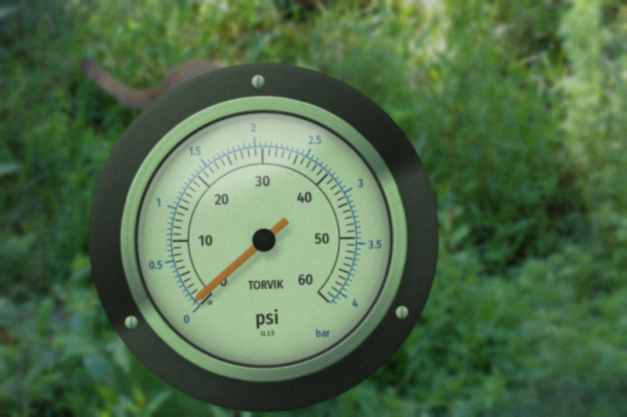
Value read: 1 psi
